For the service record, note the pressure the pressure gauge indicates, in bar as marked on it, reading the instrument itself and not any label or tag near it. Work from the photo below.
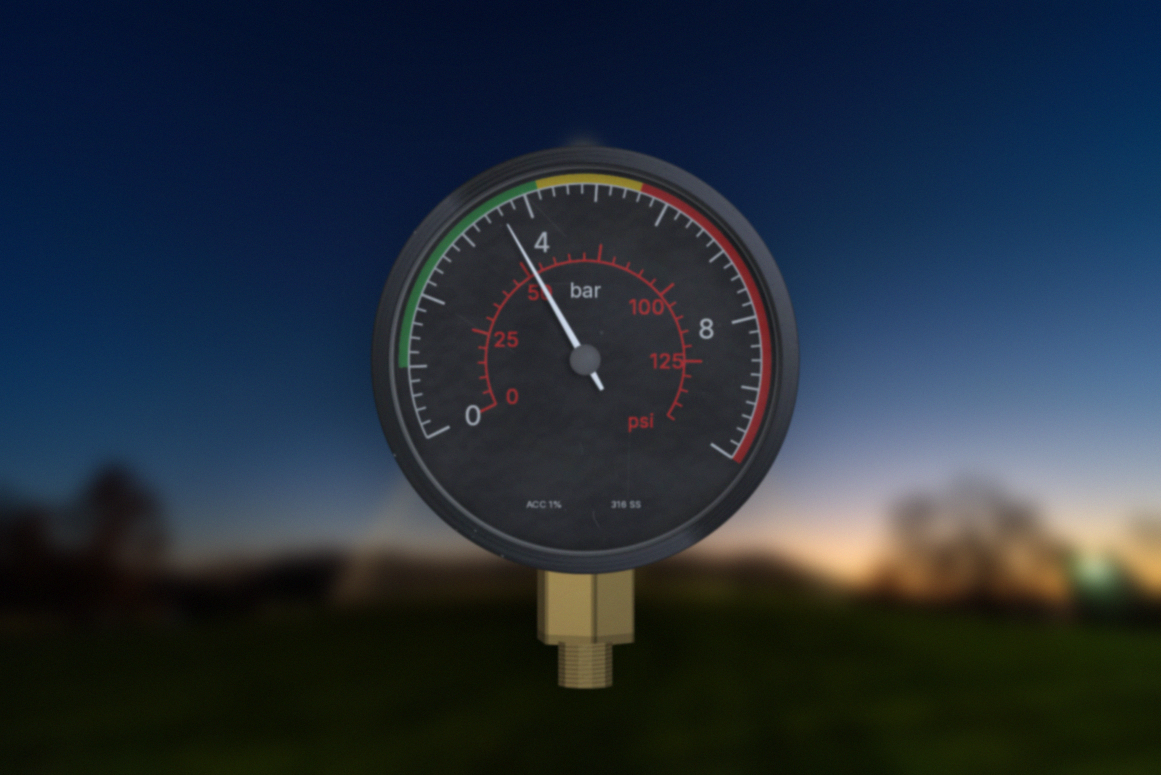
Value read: 3.6 bar
